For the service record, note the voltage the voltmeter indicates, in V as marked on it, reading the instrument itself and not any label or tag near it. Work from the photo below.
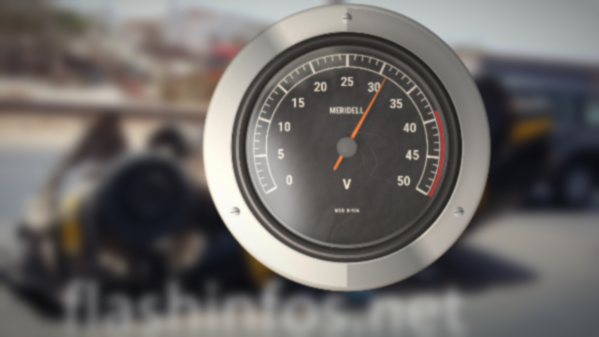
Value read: 31 V
